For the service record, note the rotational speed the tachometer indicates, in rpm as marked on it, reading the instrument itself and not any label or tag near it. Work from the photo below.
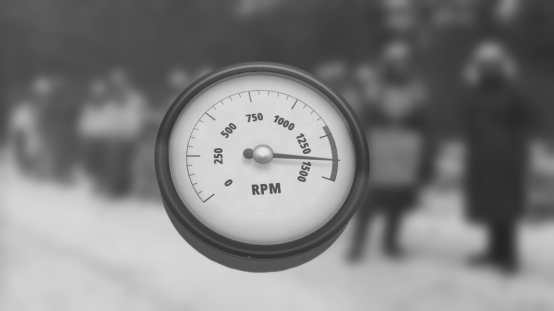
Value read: 1400 rpm
